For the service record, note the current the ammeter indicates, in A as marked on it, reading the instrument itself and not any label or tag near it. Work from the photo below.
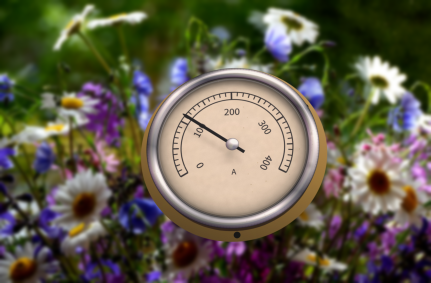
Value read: 110 A
